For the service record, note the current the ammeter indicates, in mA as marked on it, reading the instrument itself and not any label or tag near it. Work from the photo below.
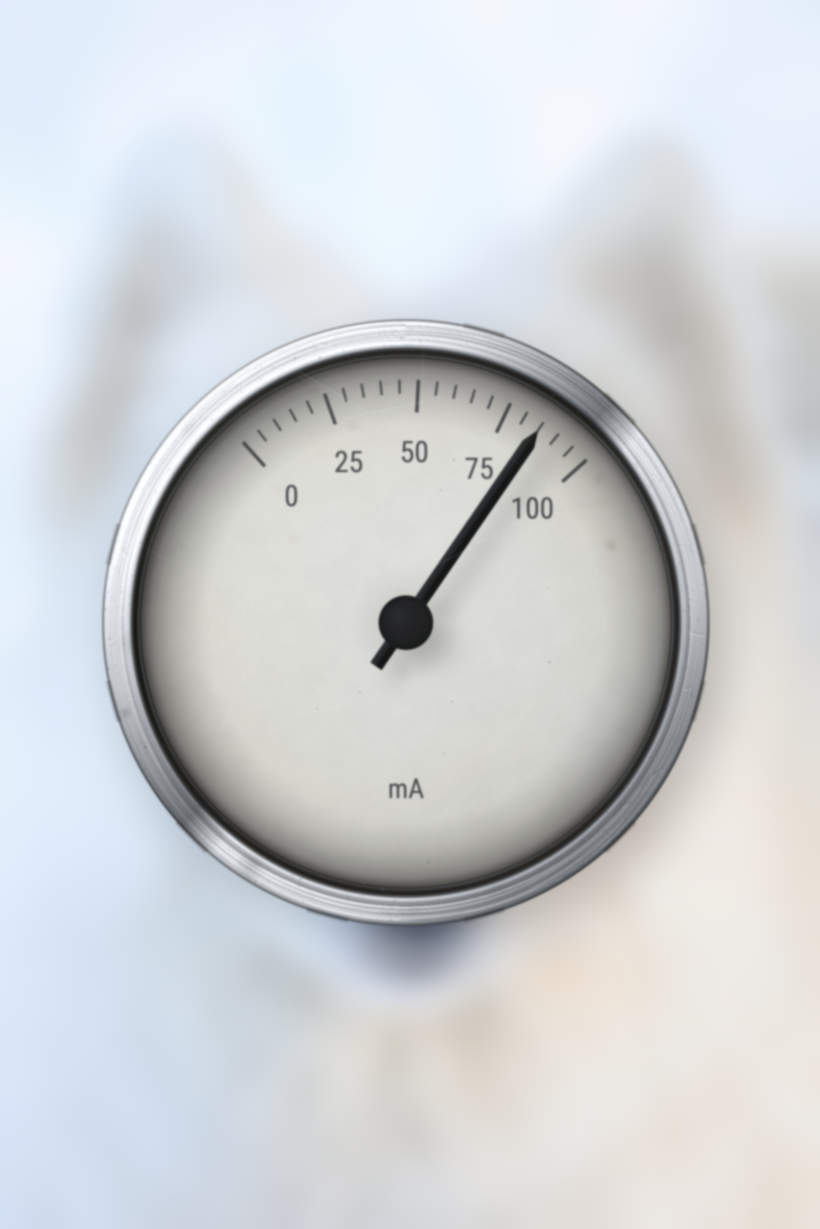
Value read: 85 mA
